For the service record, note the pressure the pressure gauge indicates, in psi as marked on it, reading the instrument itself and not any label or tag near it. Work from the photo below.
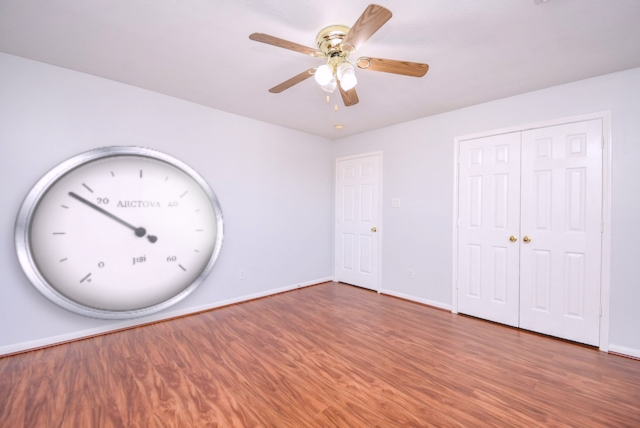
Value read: 17.5 psi
